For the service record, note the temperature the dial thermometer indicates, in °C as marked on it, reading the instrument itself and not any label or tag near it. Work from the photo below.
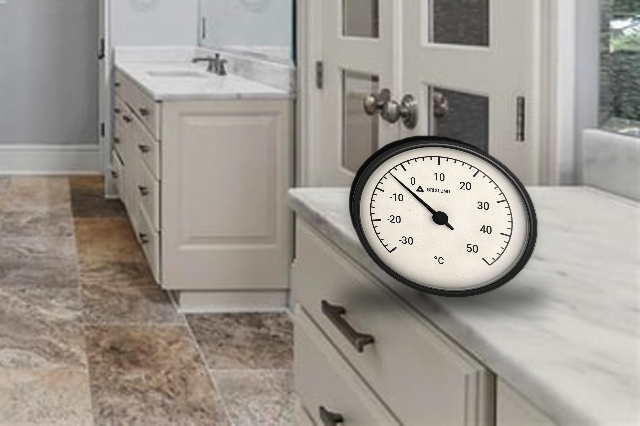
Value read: -4 °C
